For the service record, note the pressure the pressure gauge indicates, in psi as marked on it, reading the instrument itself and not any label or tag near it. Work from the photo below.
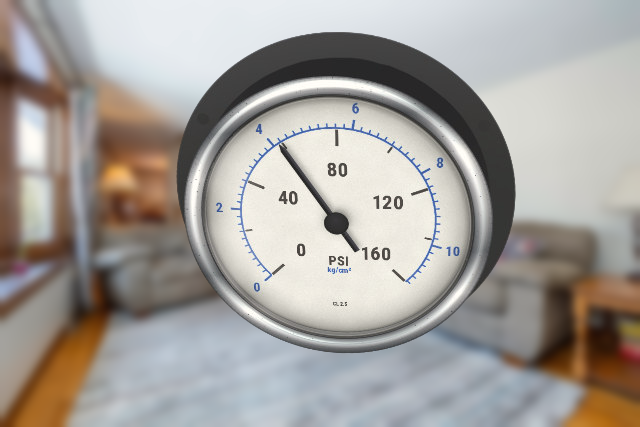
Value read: 60 psi
